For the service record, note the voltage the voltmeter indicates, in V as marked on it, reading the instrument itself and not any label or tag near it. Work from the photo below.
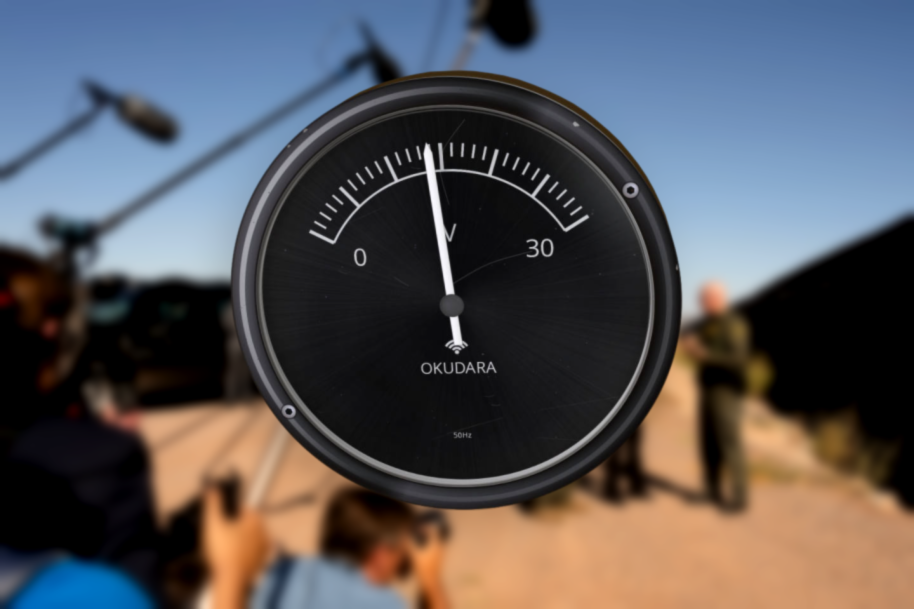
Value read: 14 V
